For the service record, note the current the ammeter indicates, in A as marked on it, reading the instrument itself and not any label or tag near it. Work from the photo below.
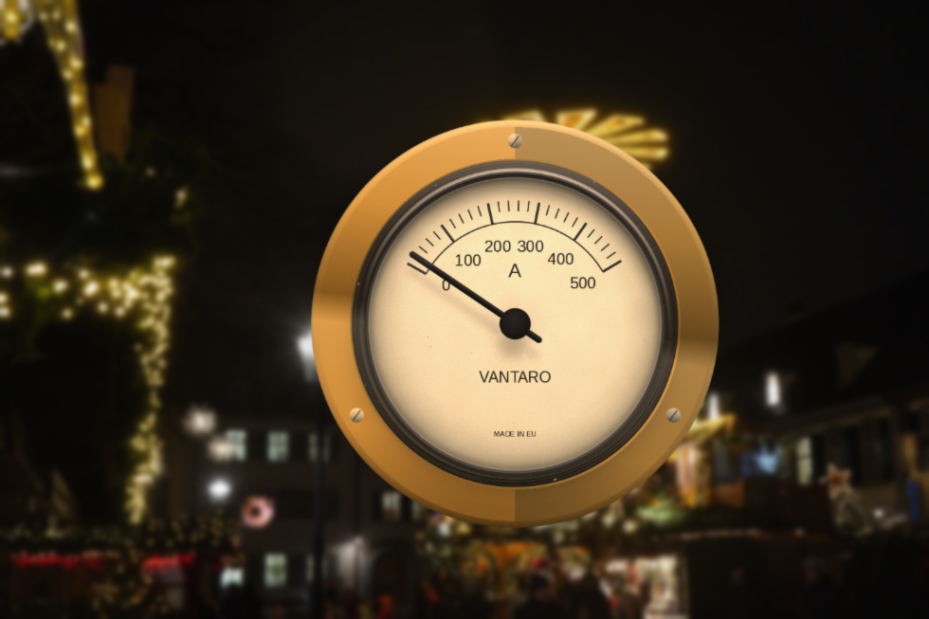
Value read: 20 A
